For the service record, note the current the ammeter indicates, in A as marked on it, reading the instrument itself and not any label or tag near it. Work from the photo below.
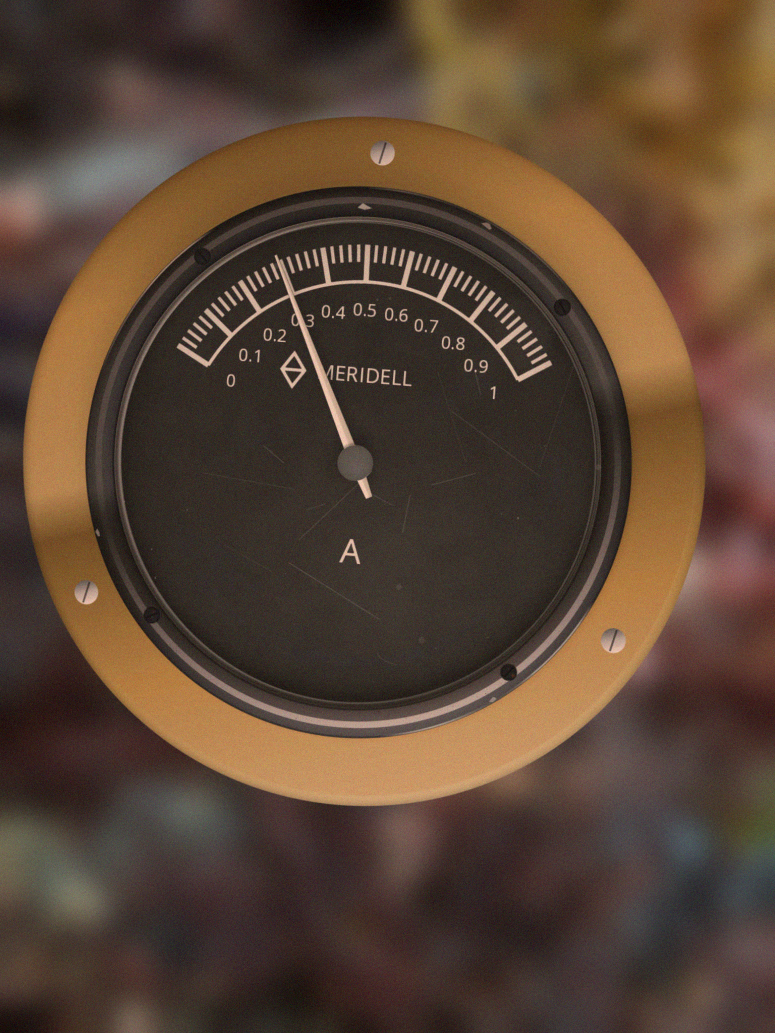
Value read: 0.3 A
